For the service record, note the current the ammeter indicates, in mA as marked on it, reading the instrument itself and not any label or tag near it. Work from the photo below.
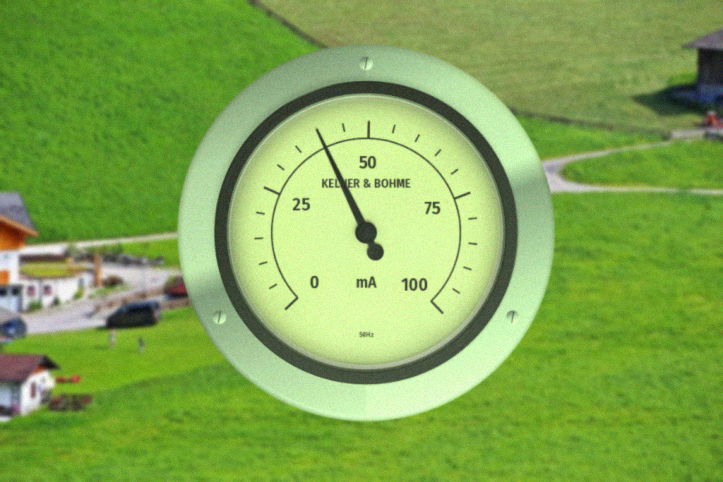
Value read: 40 mA
